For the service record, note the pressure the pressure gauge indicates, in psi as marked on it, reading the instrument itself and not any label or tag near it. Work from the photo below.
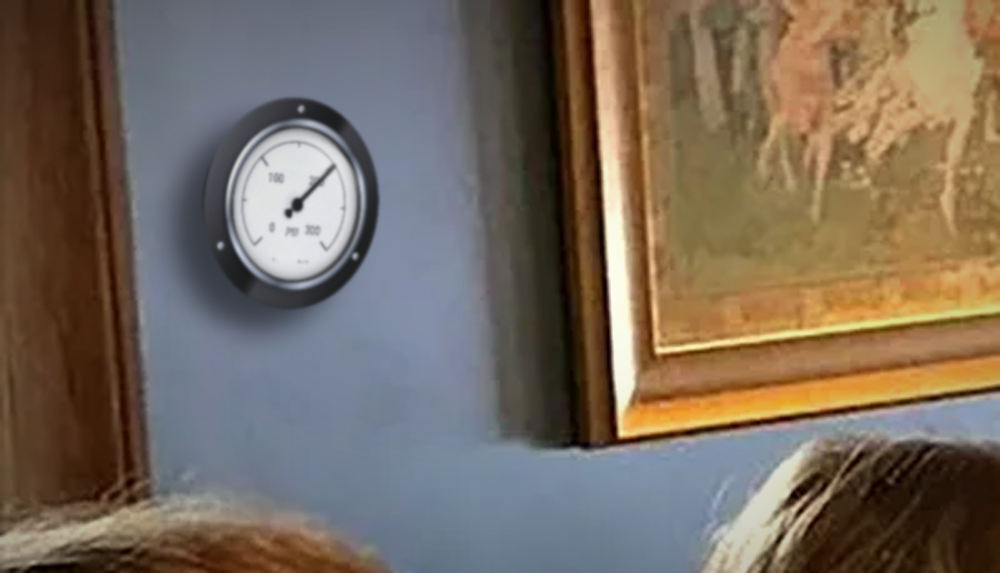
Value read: 200 psi
